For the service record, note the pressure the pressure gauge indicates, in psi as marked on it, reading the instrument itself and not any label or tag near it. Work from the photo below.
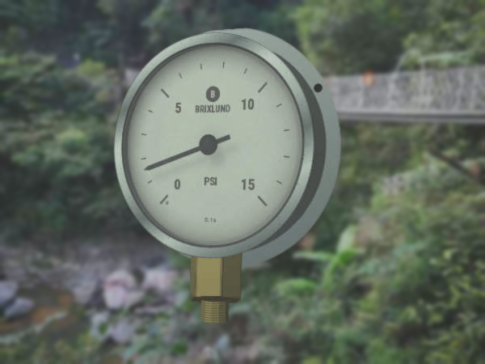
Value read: 1.5 psi
